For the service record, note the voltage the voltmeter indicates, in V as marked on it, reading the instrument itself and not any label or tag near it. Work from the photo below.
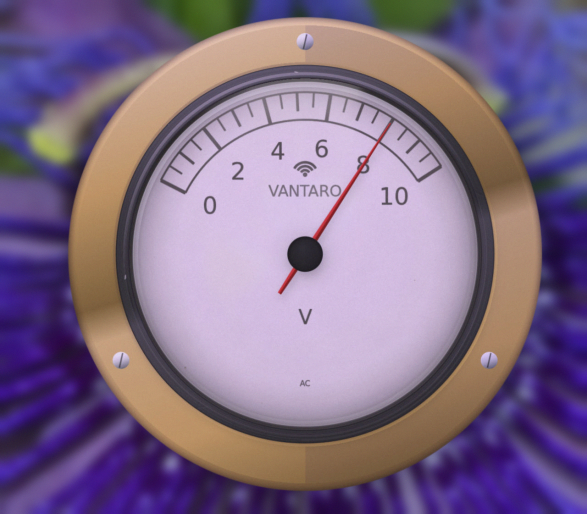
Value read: 8 V
